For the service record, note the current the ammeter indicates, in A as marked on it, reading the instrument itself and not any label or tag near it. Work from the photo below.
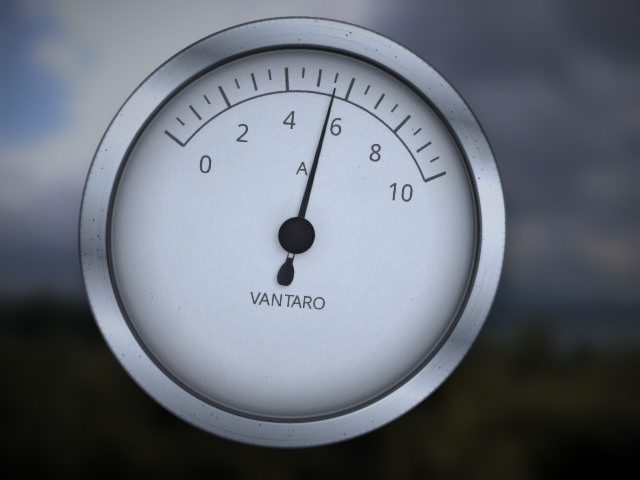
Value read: 5.5 A
